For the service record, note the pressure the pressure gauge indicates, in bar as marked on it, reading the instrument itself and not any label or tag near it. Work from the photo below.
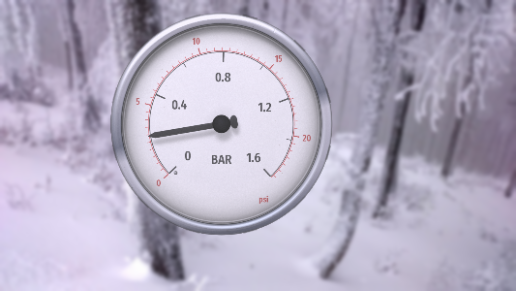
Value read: 0.2 bar
